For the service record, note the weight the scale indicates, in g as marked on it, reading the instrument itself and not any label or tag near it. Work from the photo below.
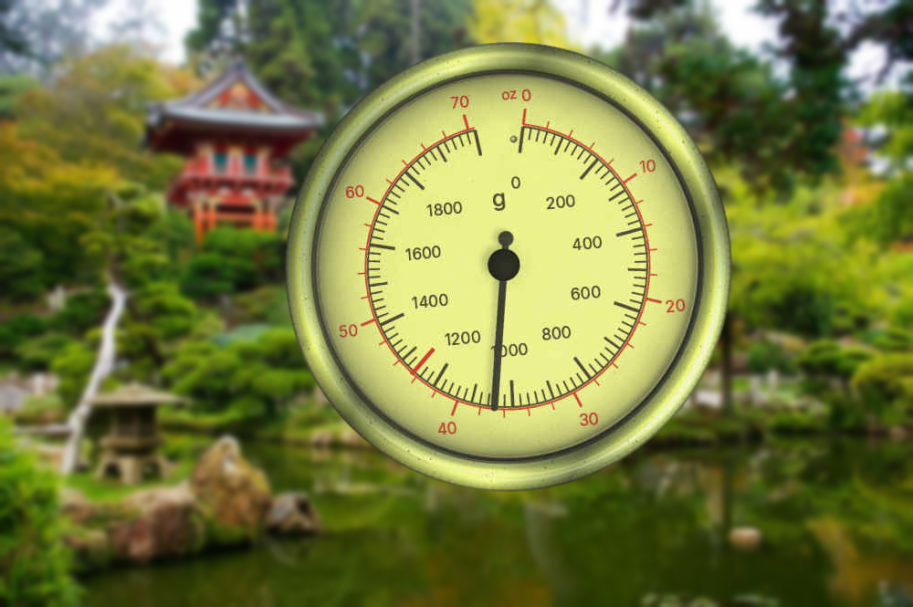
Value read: 1040 g
